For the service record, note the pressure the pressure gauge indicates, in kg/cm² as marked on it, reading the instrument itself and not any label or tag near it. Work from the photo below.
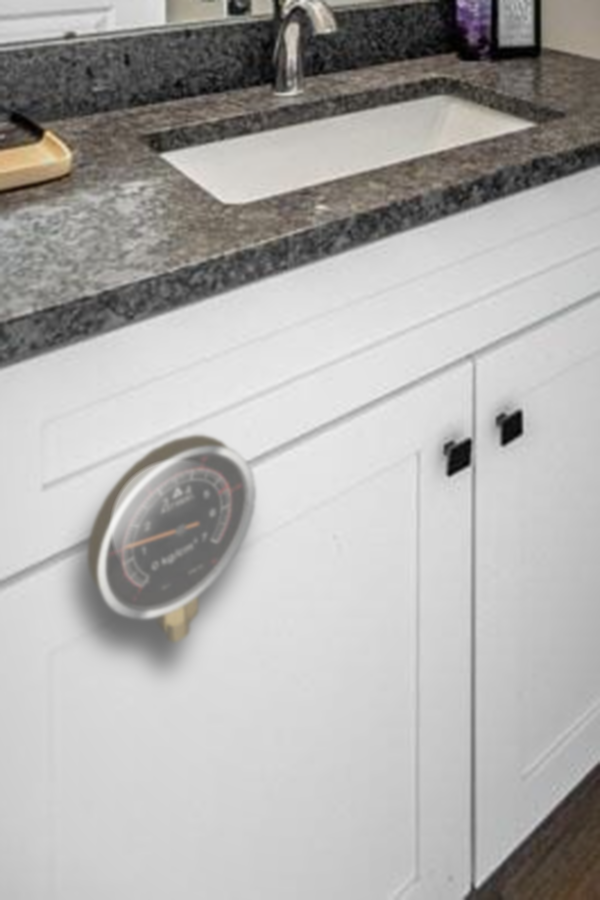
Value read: 1.5 kg/cm²
